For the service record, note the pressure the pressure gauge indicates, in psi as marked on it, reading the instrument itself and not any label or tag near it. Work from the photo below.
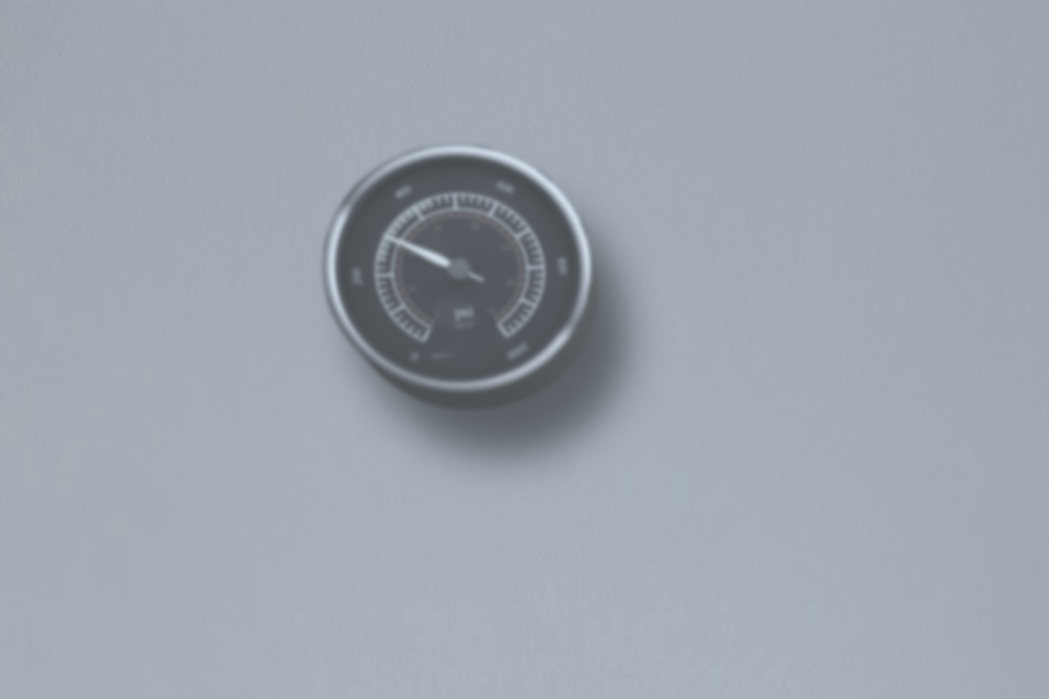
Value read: 300 psi
